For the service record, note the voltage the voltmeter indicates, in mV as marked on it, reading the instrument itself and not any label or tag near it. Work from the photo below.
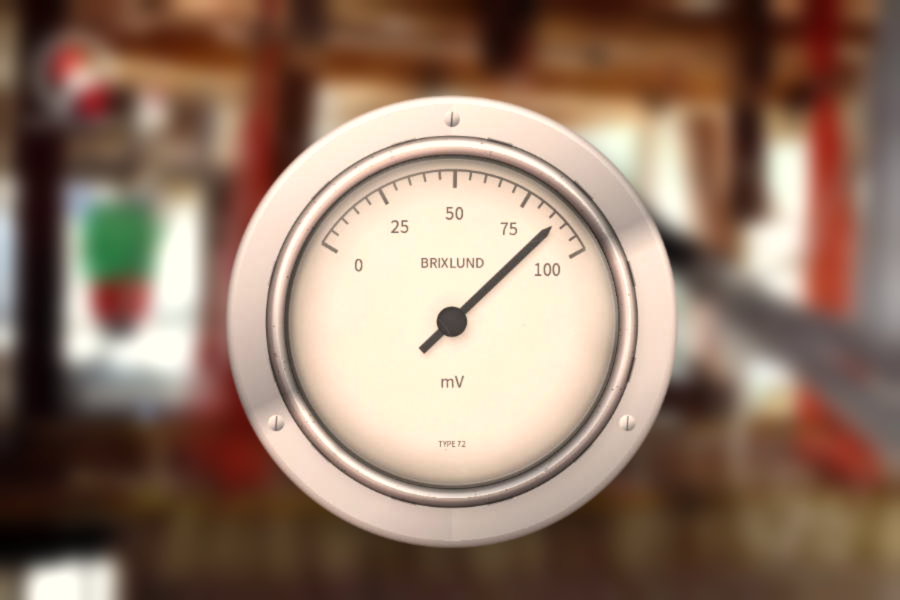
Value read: 87.5 mV
